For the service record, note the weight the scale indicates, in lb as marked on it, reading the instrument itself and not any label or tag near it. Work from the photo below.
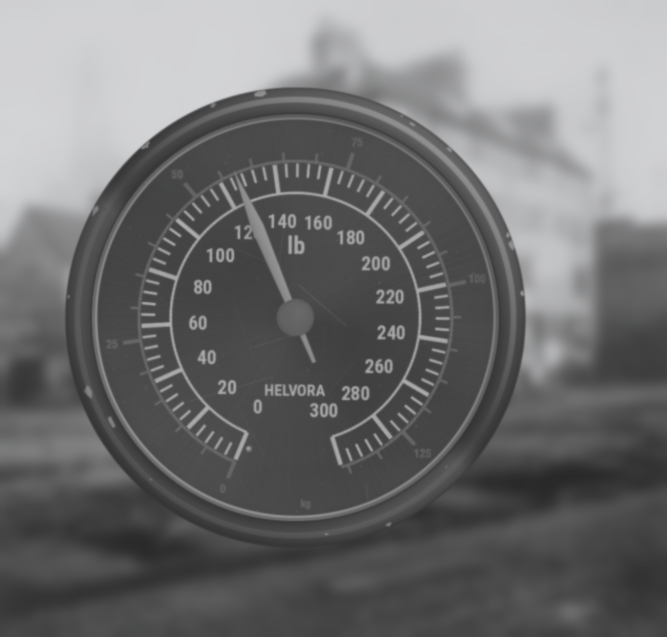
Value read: 126 lb
